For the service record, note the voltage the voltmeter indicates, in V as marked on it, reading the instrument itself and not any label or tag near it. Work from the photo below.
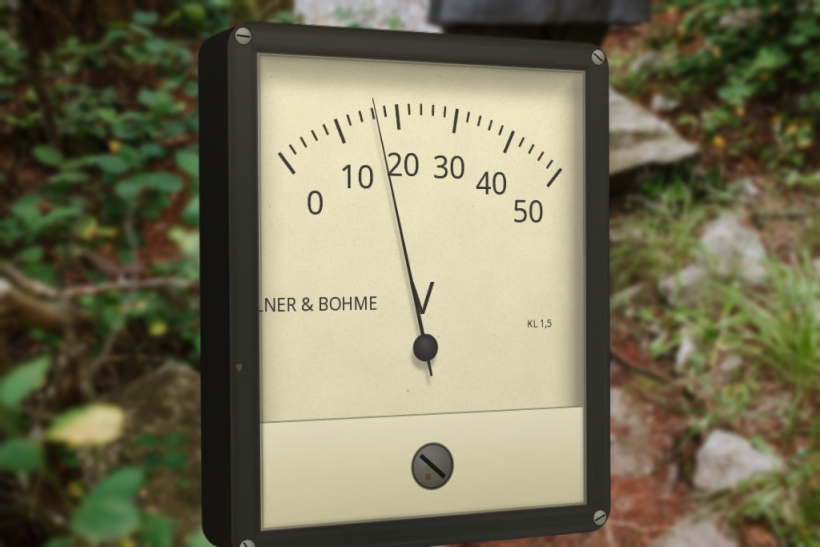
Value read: 16 V
